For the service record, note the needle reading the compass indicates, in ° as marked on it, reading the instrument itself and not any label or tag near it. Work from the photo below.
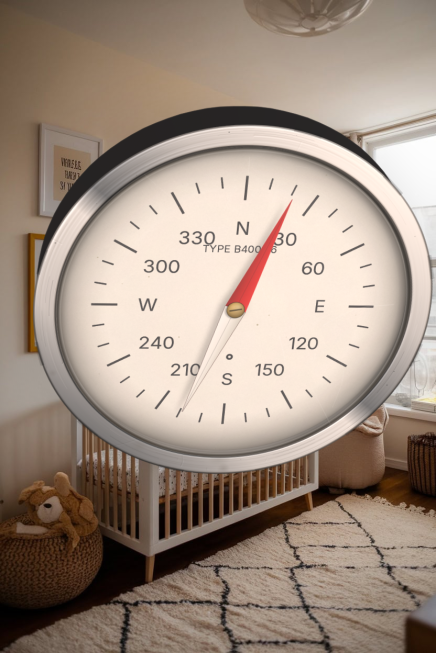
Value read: 20 °
